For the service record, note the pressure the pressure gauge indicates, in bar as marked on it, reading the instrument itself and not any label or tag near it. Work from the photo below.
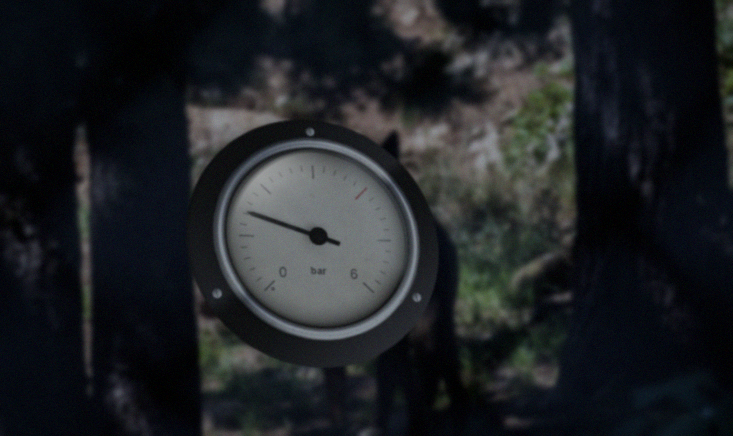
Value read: 1.4 bar
